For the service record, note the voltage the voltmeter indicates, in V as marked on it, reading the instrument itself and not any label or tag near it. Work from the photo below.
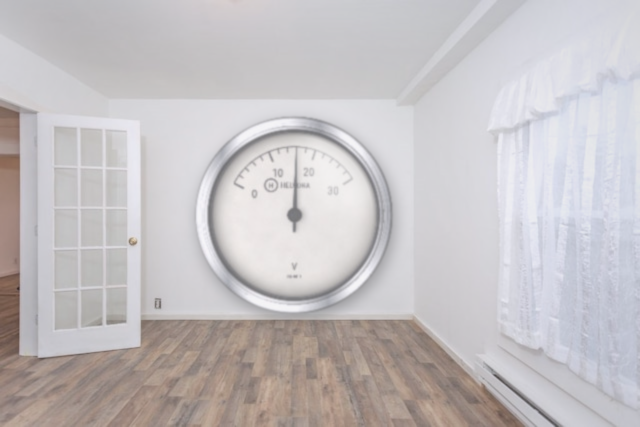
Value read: 16 V
